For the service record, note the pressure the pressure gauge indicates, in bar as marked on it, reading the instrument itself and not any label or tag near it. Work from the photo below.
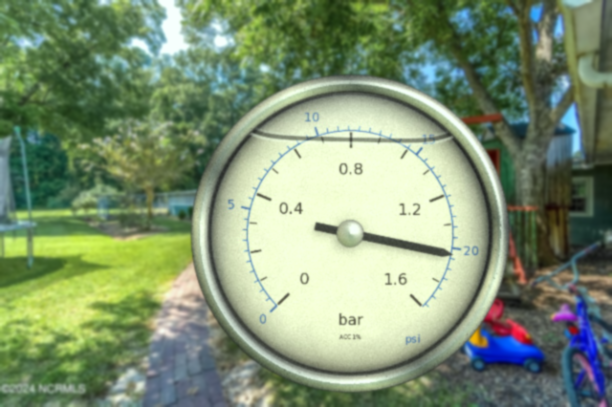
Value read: 1.4 bar
